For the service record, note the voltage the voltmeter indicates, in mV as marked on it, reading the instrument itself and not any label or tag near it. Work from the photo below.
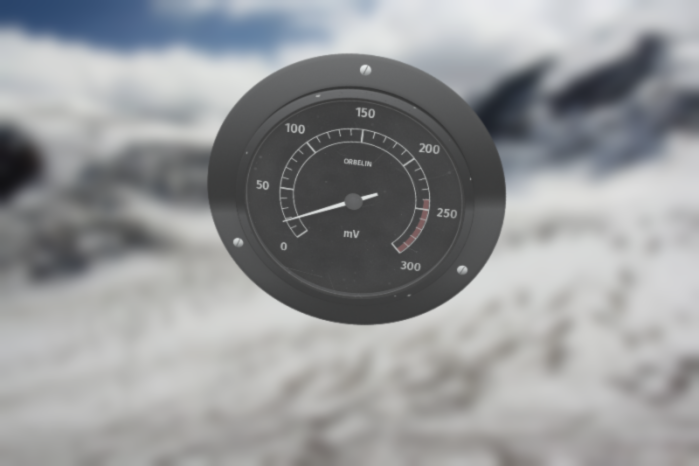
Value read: 20 mV
